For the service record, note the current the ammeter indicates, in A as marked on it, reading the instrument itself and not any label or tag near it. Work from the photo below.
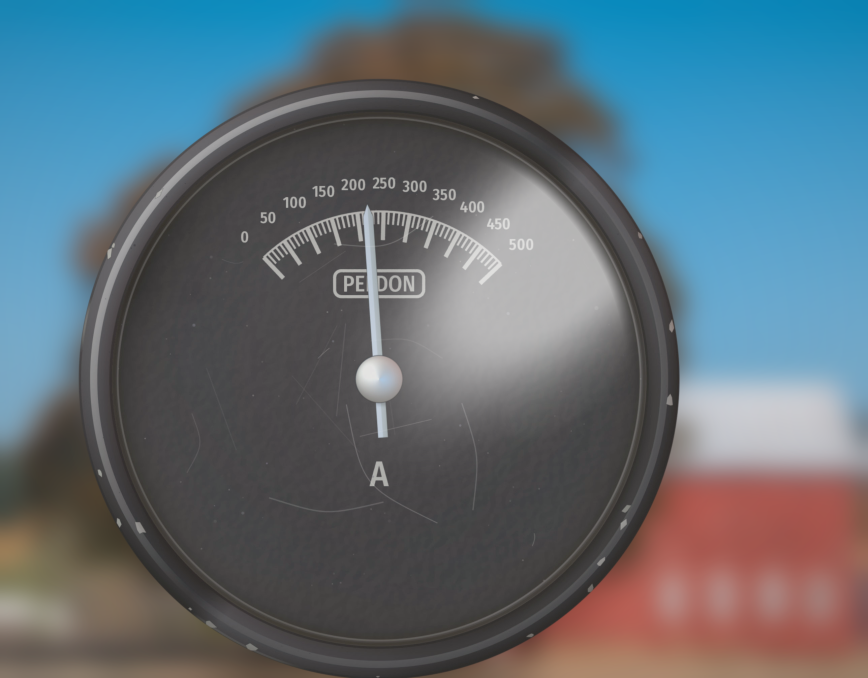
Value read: 220 A
